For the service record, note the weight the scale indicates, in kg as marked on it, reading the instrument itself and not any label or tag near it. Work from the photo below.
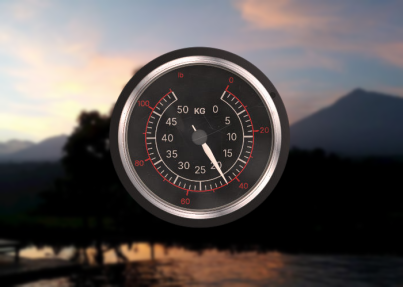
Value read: 20 kg
